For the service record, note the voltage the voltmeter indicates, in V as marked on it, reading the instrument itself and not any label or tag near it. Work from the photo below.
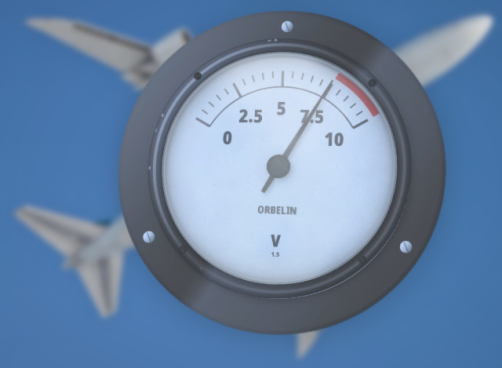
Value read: 7.5 V
